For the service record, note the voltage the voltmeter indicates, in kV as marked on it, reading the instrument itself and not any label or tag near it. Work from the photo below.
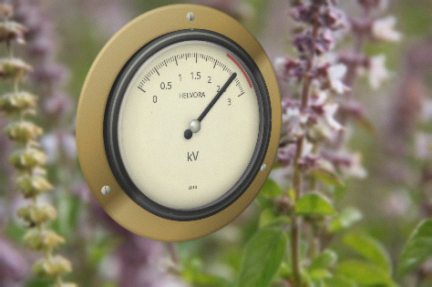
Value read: 2.5 kV
